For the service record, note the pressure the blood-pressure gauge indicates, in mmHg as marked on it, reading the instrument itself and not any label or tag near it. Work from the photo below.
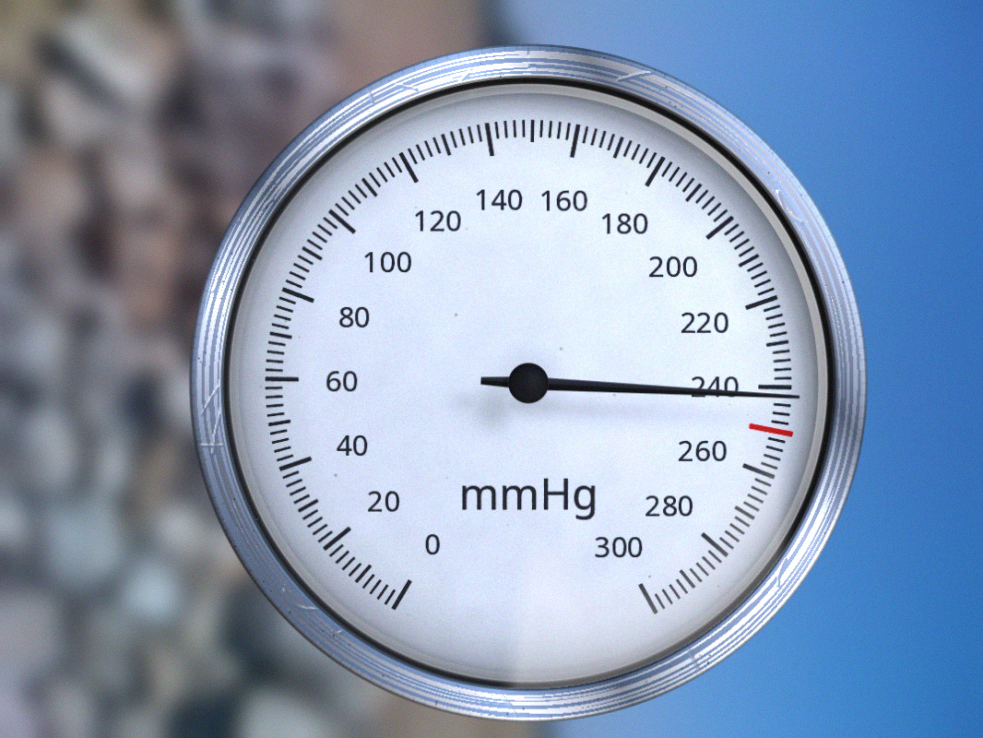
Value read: 242 mmHg
